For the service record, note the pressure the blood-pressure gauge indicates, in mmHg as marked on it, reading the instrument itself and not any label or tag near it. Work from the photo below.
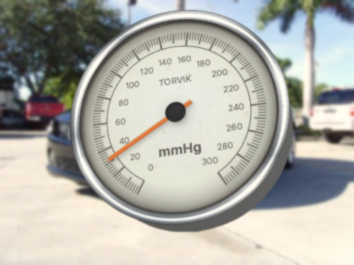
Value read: 30 mmHg
